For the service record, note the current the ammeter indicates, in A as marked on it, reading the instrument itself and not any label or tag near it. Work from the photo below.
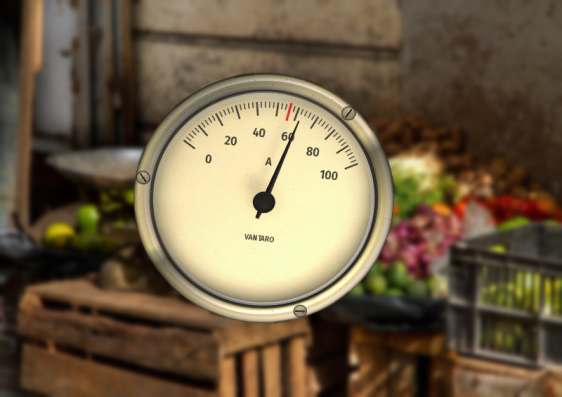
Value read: 62 A
